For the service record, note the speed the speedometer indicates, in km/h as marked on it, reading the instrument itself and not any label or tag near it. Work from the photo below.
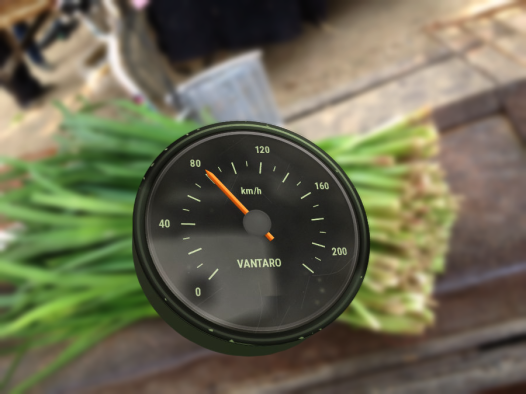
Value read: 80 km/h
